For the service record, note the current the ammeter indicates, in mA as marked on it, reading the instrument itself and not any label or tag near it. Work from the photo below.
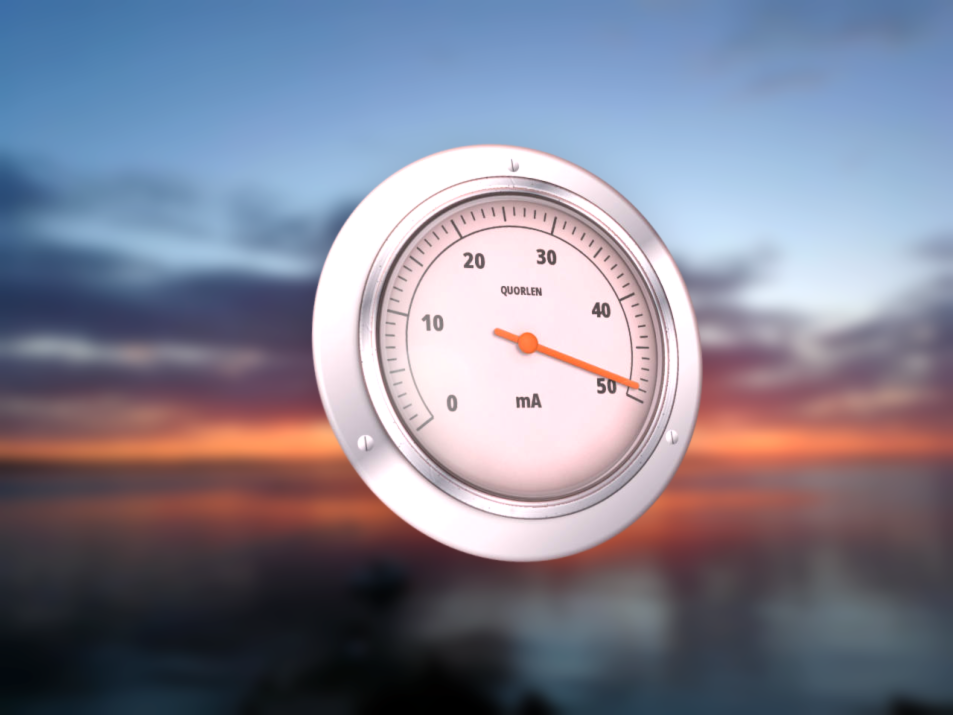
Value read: 49 mA
